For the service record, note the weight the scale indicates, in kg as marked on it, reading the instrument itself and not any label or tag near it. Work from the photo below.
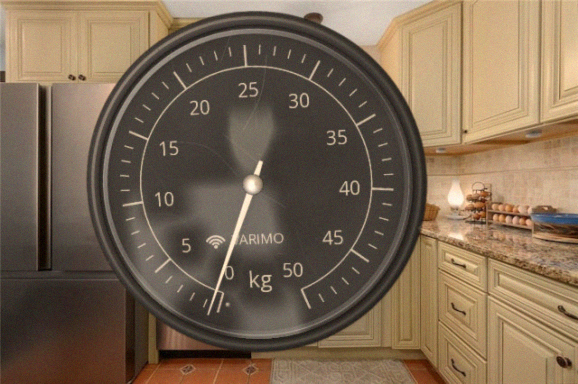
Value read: 0.5 kg
